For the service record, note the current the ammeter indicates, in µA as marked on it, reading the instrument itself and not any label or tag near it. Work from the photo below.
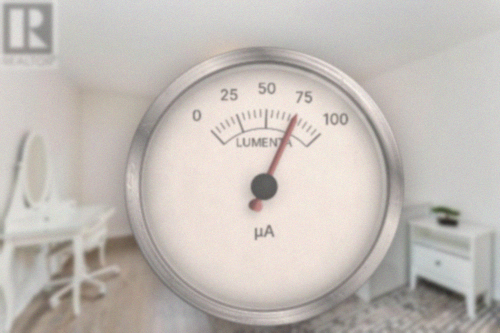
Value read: 75 µA
